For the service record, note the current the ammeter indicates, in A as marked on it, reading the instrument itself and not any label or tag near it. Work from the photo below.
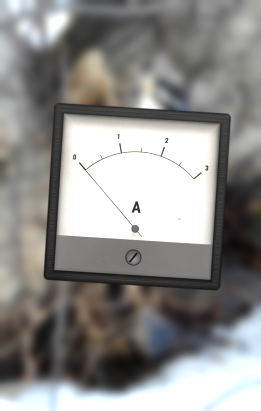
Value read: 0 A
